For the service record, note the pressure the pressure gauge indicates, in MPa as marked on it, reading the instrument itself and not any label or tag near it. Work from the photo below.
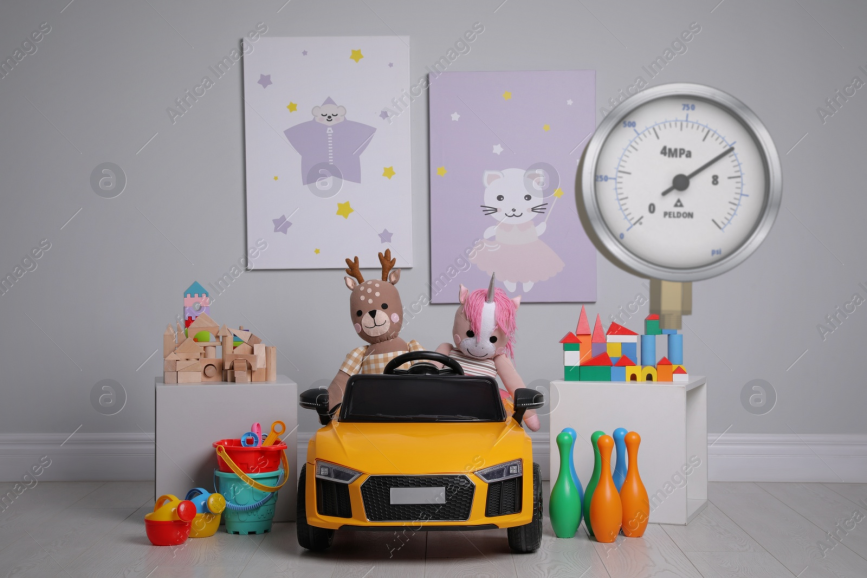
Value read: 7 MPa
